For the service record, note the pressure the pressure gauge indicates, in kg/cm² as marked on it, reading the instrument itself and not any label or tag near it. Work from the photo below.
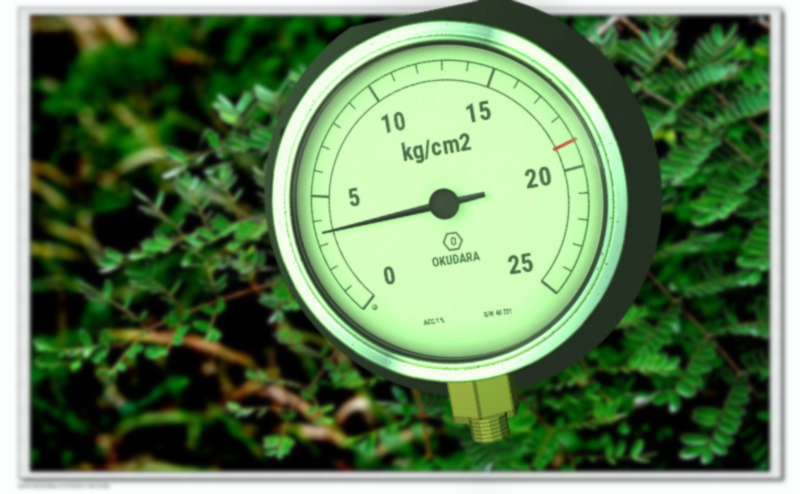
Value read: 3.5 kg/cm²
